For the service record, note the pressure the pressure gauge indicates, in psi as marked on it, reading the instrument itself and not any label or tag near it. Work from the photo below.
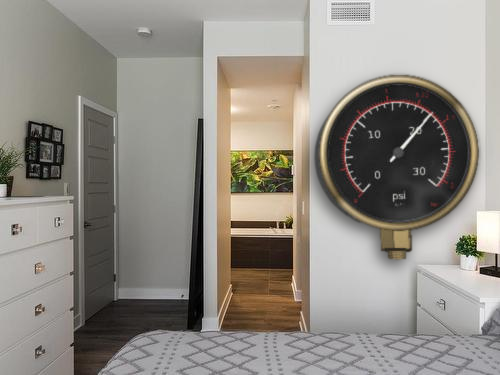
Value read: 20 psi
